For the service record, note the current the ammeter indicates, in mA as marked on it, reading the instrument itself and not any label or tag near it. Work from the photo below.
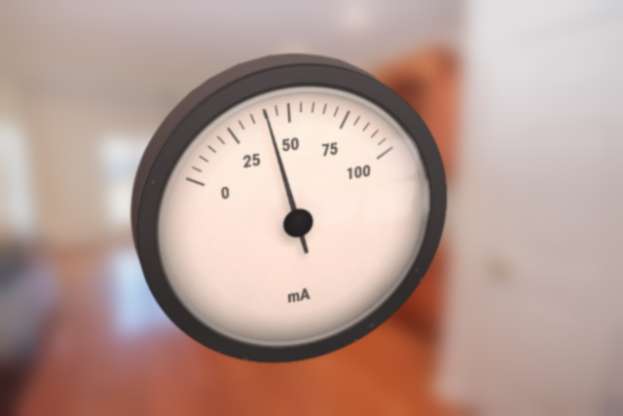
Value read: 40 mA
